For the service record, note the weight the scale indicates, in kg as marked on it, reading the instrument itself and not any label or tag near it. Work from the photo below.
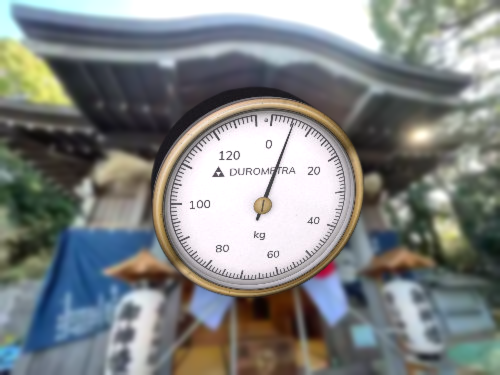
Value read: 5 kg
